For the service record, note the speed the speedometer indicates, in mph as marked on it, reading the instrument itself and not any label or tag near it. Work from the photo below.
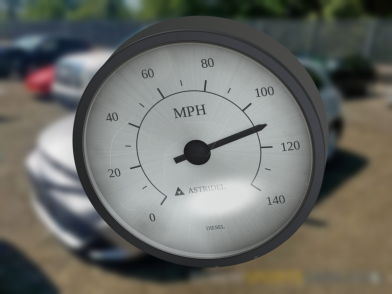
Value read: 110 mph
